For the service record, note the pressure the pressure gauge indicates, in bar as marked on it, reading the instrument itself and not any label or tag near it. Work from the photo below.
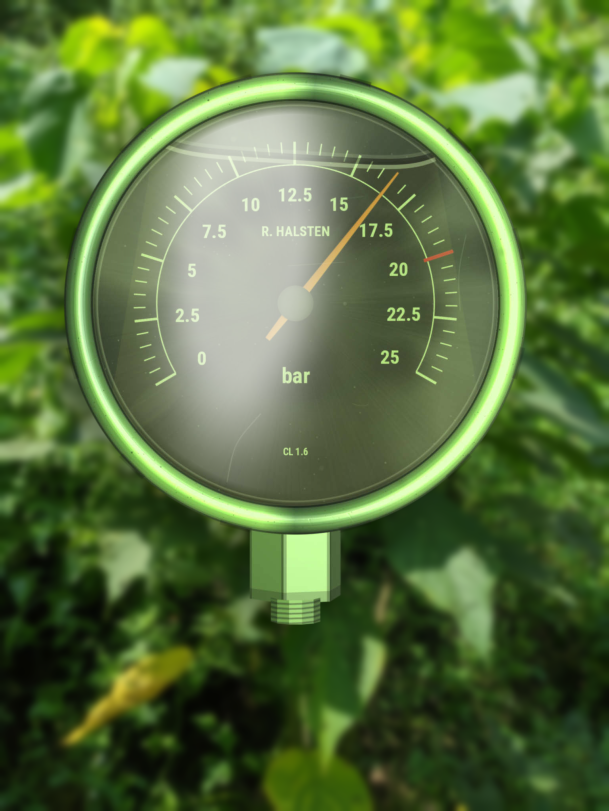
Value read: 16.5 bar
